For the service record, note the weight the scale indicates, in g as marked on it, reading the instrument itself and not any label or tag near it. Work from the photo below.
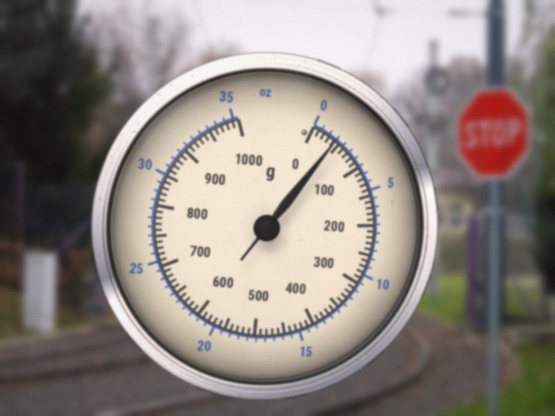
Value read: 40 g
